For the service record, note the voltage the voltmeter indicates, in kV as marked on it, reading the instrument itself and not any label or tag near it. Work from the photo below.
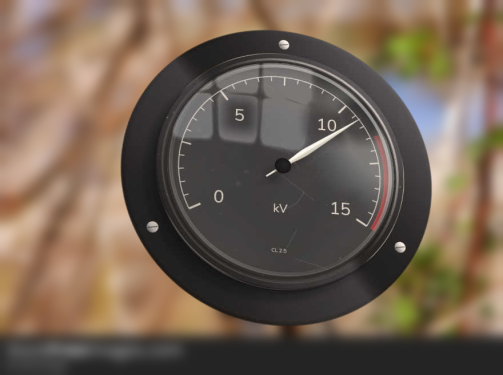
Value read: 10.75 kV
